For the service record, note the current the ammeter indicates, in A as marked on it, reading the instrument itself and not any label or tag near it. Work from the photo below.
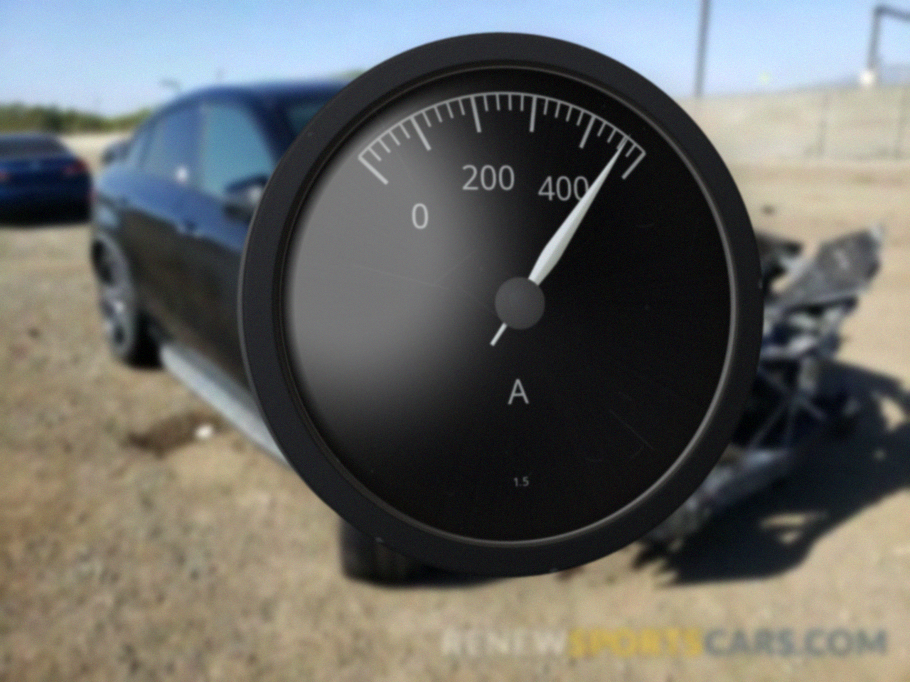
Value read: 460 A
